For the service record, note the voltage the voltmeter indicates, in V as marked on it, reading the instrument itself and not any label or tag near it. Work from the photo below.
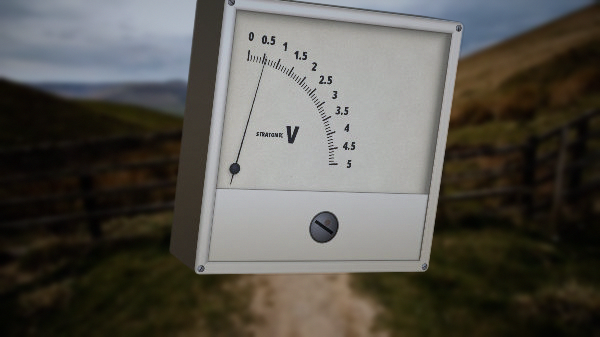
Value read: 0.5 V
